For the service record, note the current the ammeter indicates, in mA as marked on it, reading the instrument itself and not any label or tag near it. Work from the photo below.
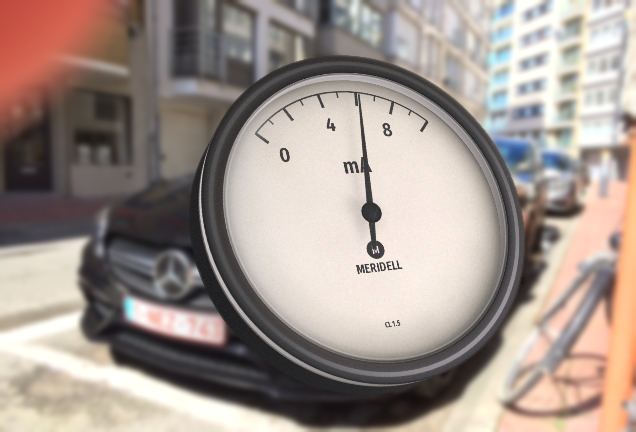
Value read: 6 mA
